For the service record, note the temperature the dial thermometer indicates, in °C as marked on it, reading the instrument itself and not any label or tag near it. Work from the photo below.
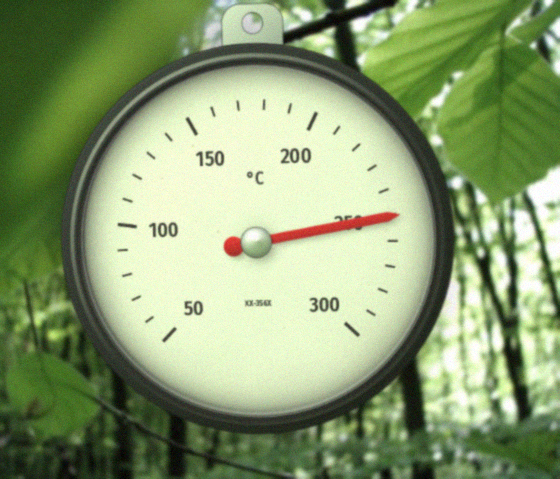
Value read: 250 °C
